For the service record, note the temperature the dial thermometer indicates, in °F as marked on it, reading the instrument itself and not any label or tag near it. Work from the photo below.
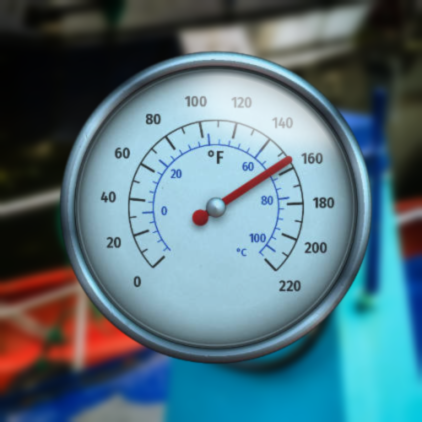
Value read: 155 °F
